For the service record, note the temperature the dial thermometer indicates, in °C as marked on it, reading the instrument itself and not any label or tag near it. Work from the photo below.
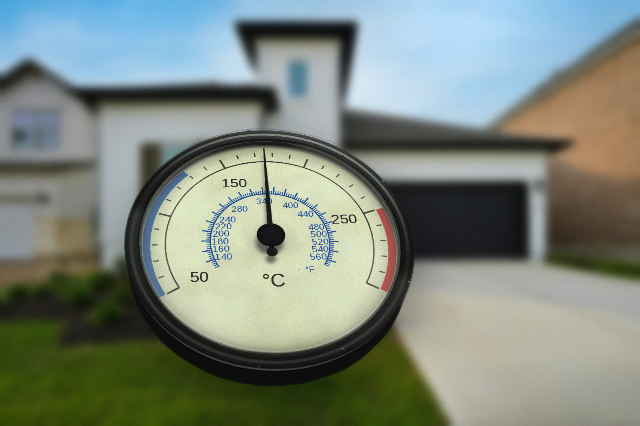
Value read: 175 °C
